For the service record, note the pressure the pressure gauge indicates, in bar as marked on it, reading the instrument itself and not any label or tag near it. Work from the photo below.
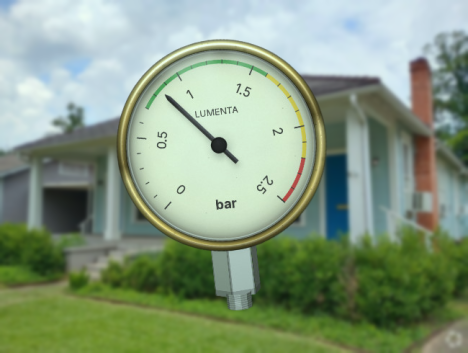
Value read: 0.85 bar
